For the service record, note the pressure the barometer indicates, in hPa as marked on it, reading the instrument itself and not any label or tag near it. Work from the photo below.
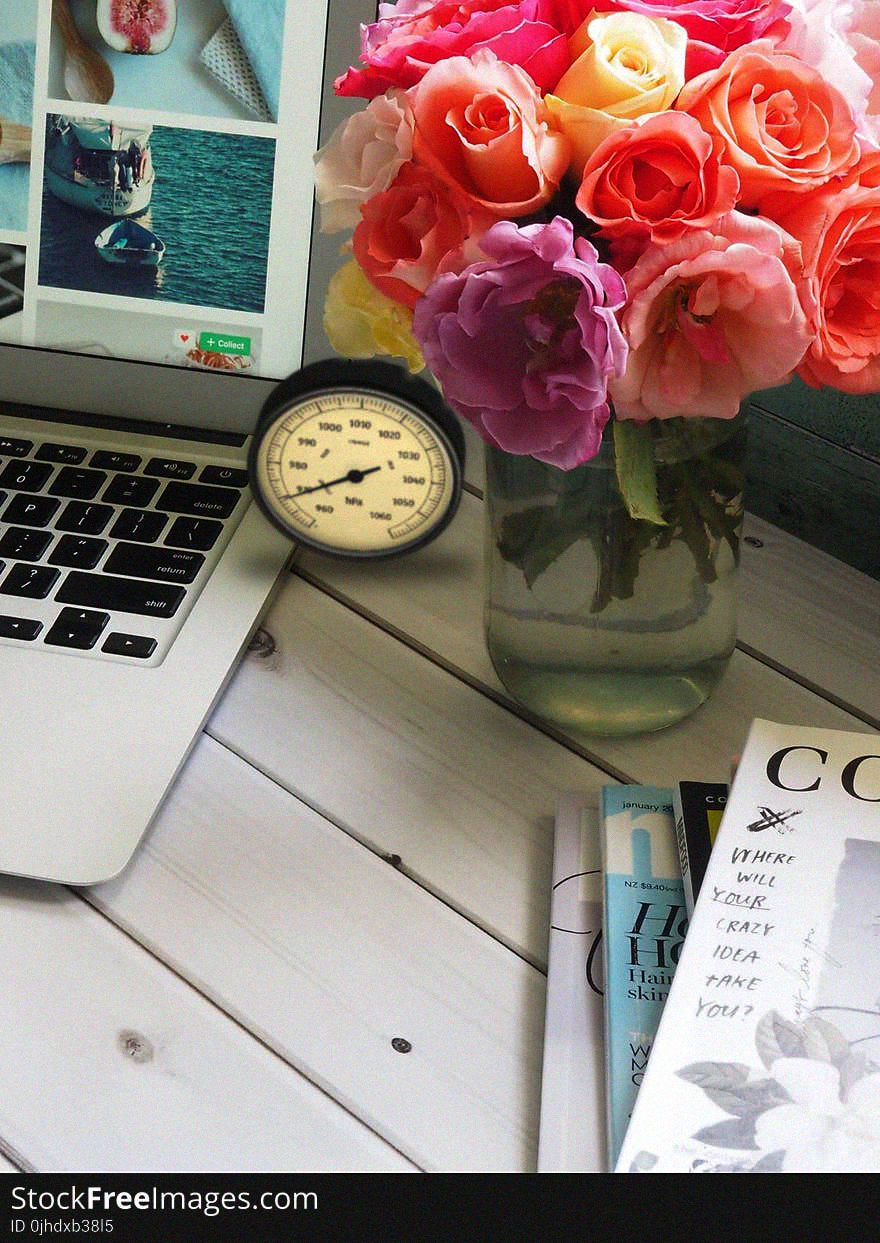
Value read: 970 hPa
